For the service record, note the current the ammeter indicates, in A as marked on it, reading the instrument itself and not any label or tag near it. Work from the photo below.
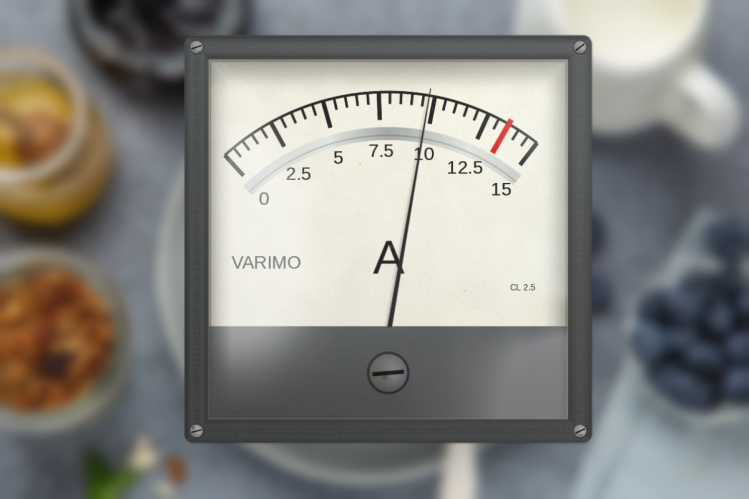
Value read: 9.75 A
